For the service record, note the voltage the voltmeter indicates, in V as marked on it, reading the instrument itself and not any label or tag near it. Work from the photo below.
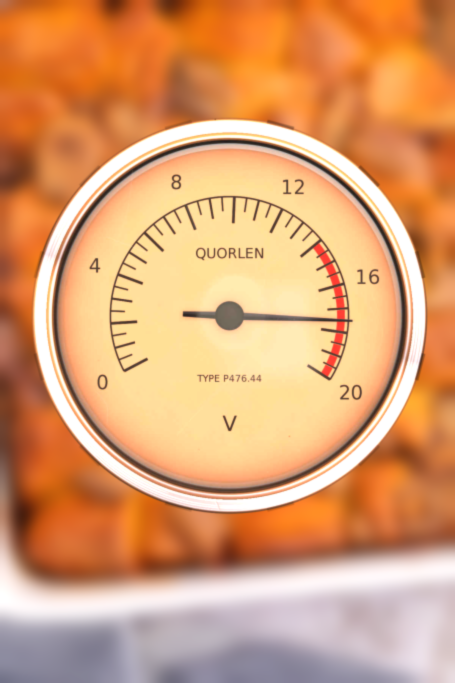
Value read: 17.5 V
